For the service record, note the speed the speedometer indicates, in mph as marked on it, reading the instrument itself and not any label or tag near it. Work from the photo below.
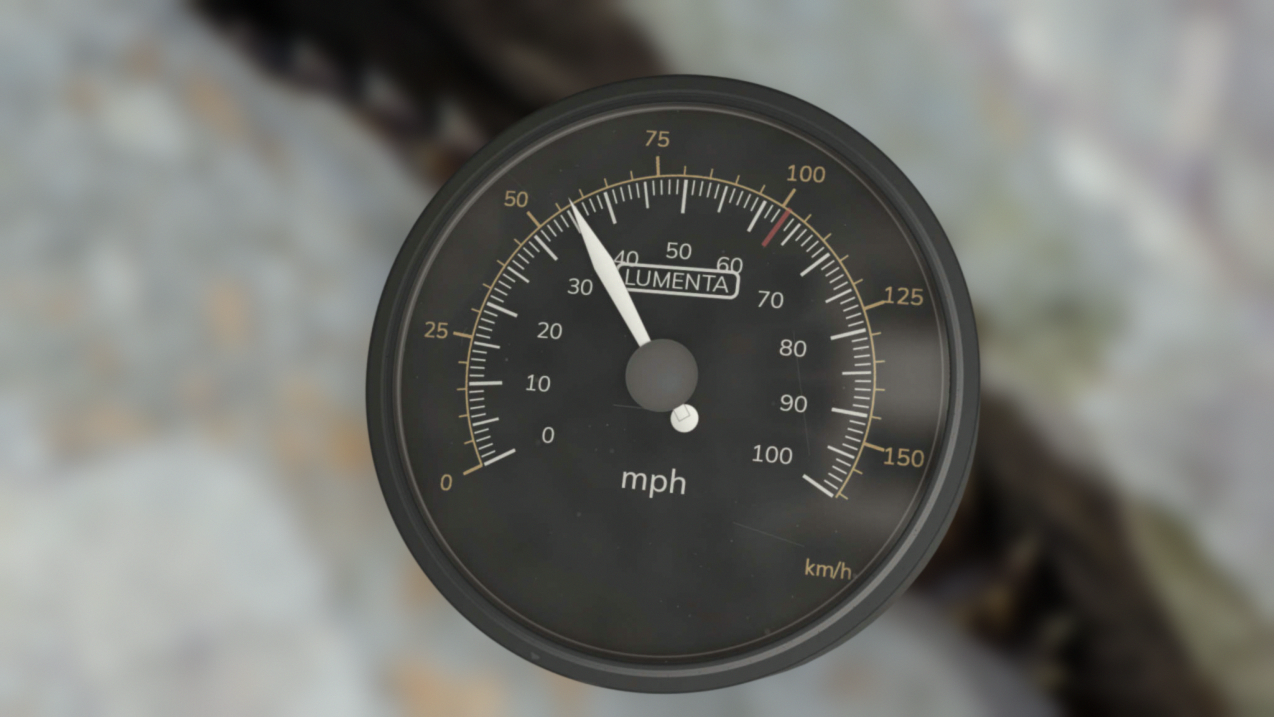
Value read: 36 mph
